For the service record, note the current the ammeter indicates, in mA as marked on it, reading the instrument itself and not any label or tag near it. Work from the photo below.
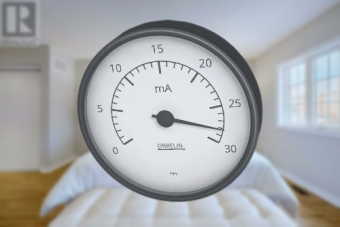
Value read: 28 mA
